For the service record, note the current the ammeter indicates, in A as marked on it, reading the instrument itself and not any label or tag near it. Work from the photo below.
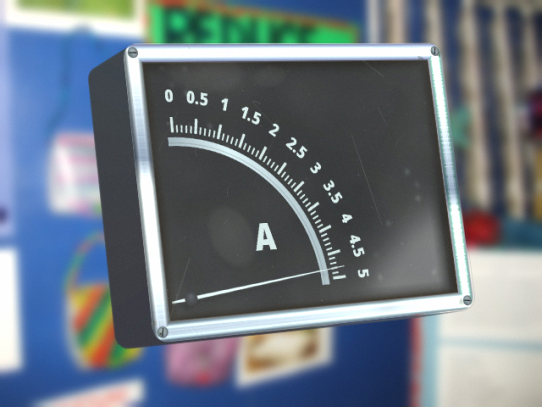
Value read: 4.8 A
